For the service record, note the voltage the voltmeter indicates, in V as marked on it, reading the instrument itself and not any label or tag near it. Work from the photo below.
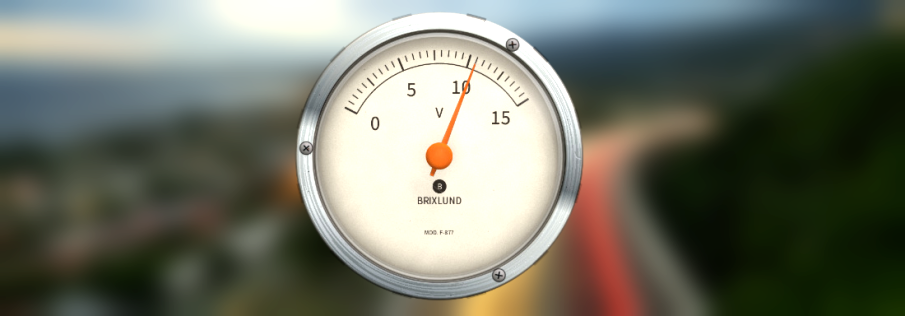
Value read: 10.5 V
